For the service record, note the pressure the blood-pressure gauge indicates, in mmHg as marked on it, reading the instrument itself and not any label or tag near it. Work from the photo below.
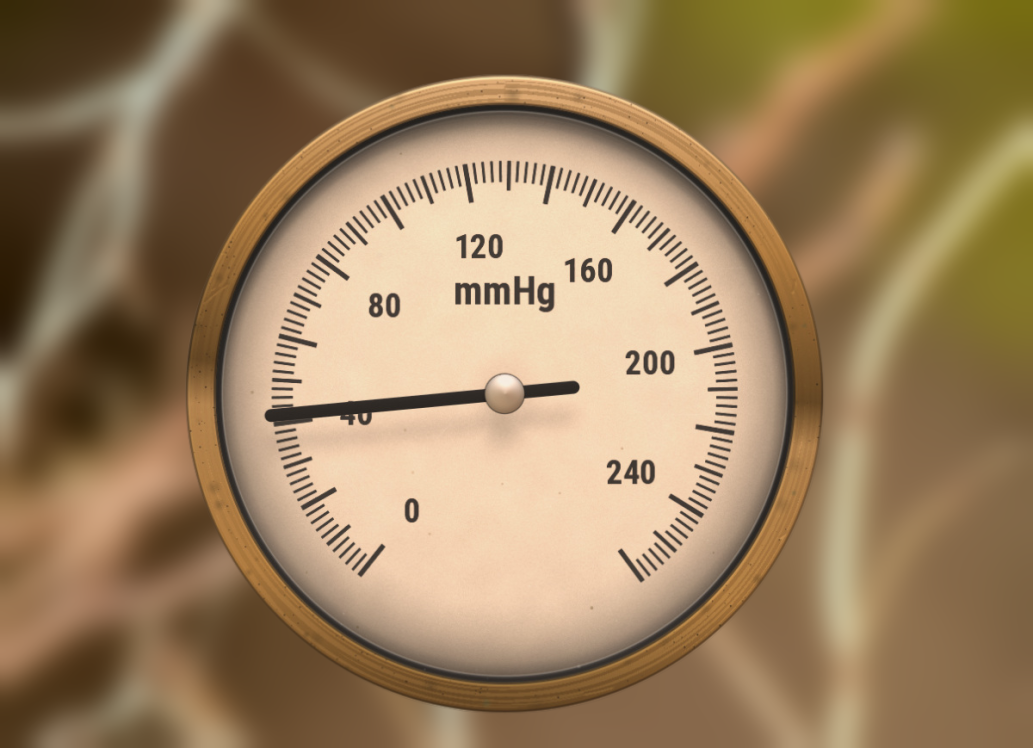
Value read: 42 mmHg
